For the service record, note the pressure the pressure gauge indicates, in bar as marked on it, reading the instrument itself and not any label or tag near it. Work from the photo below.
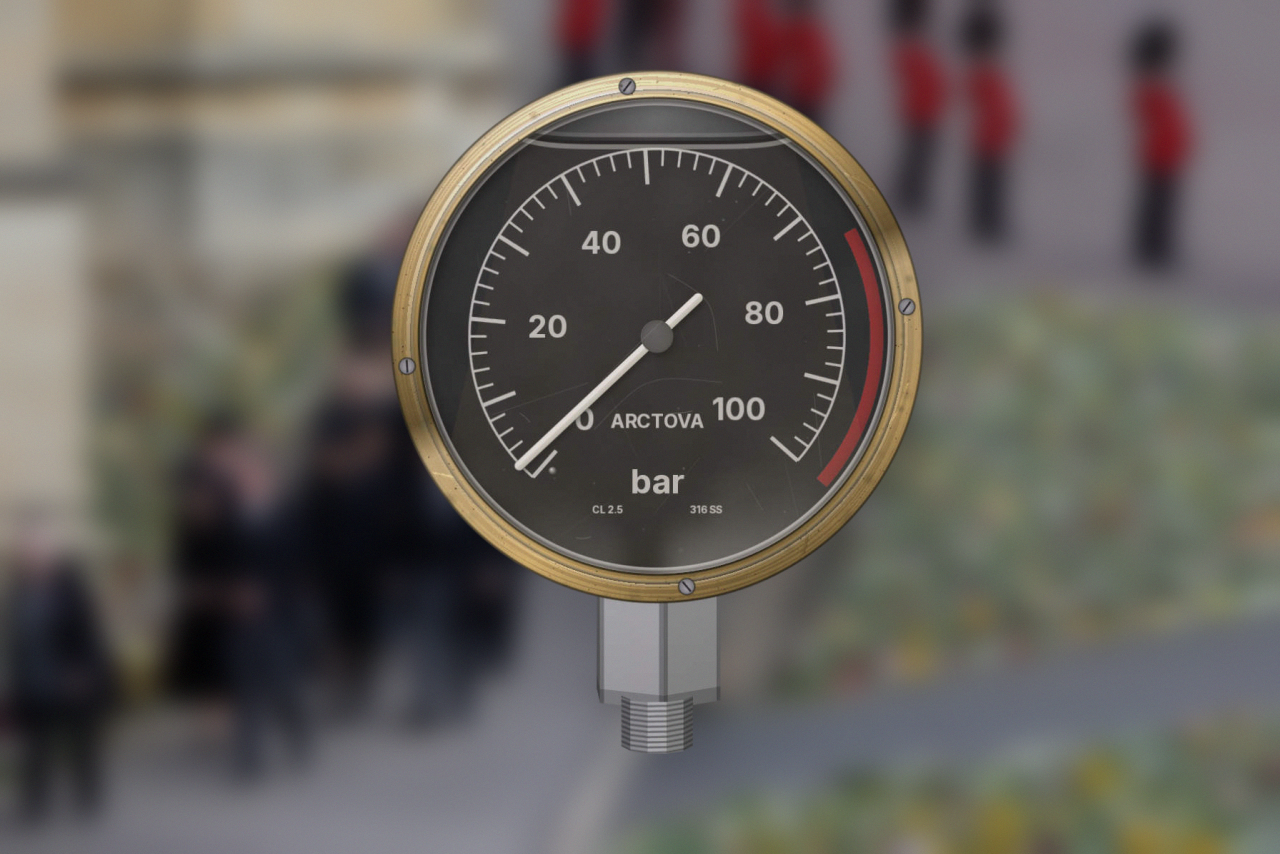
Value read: 2 bar
